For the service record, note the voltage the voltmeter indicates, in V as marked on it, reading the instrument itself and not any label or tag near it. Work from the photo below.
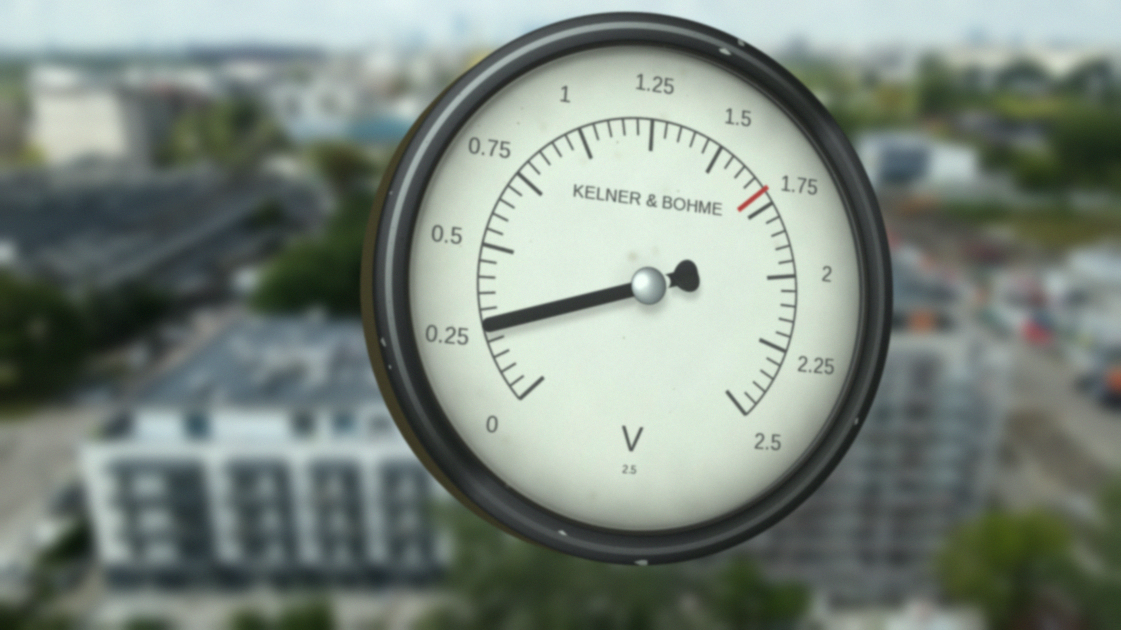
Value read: 0.25 V
